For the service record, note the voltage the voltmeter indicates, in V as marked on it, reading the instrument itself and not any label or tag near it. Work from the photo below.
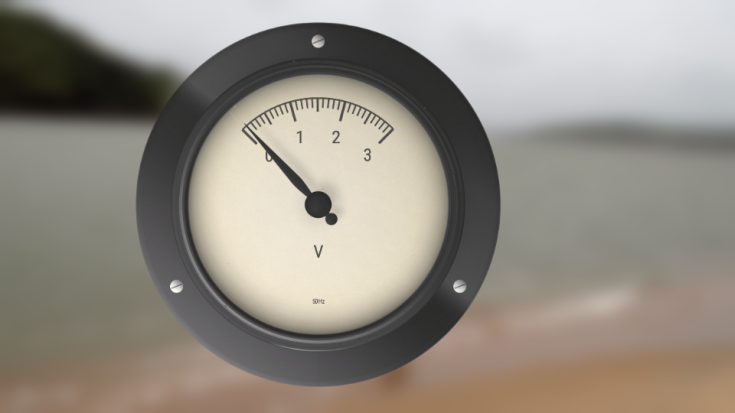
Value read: 0.1 V
